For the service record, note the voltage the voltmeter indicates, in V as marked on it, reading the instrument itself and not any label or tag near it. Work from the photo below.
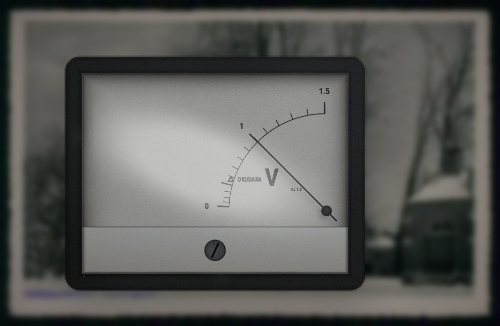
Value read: 1 V
